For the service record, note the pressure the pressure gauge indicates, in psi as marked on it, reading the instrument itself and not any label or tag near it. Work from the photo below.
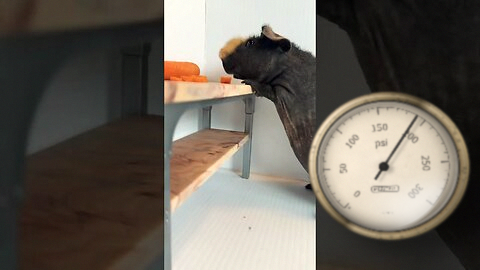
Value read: 190 psi
